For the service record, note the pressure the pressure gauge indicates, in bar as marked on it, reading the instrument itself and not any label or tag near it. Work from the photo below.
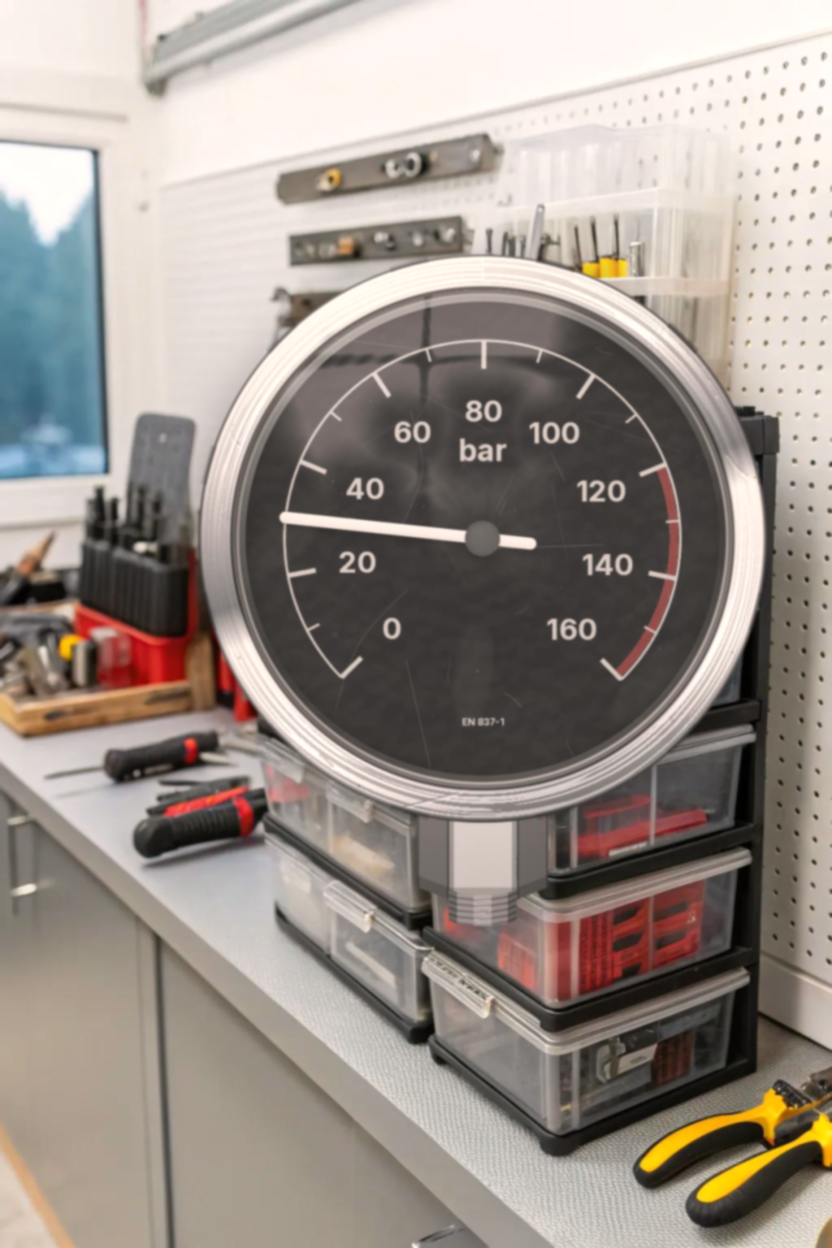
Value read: 30 bar
